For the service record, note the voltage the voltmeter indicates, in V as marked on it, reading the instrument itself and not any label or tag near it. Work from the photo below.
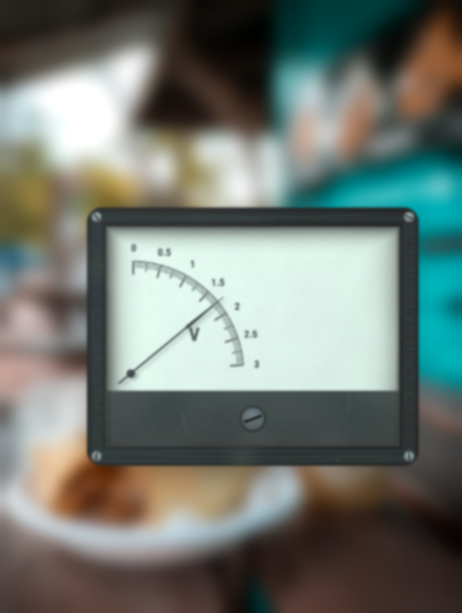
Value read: 1.75 V
